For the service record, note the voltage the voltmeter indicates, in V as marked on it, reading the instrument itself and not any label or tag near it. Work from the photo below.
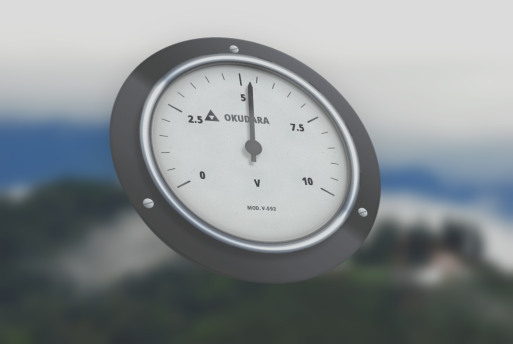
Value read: 5.25 V
